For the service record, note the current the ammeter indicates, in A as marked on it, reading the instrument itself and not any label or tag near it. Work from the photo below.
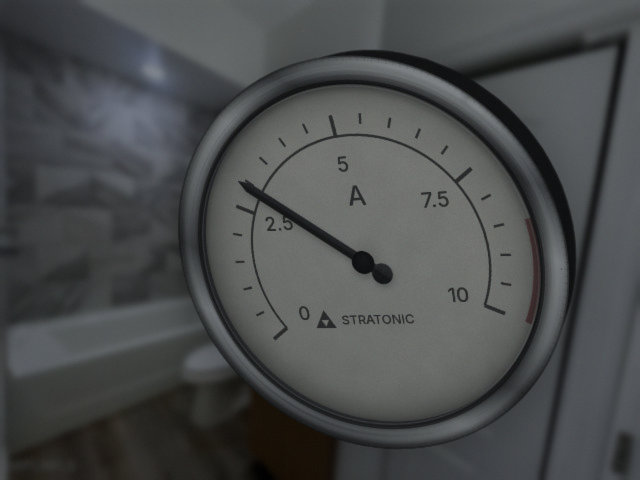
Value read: 3 A
